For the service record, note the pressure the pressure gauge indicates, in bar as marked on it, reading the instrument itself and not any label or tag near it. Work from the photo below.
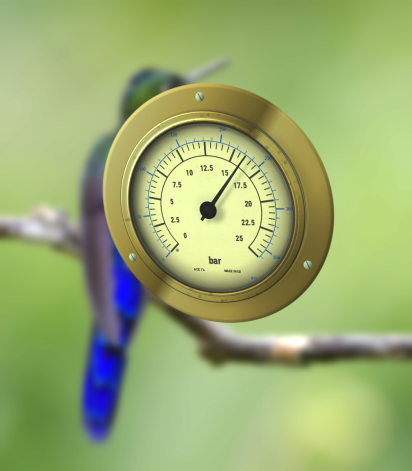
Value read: 16 bar
